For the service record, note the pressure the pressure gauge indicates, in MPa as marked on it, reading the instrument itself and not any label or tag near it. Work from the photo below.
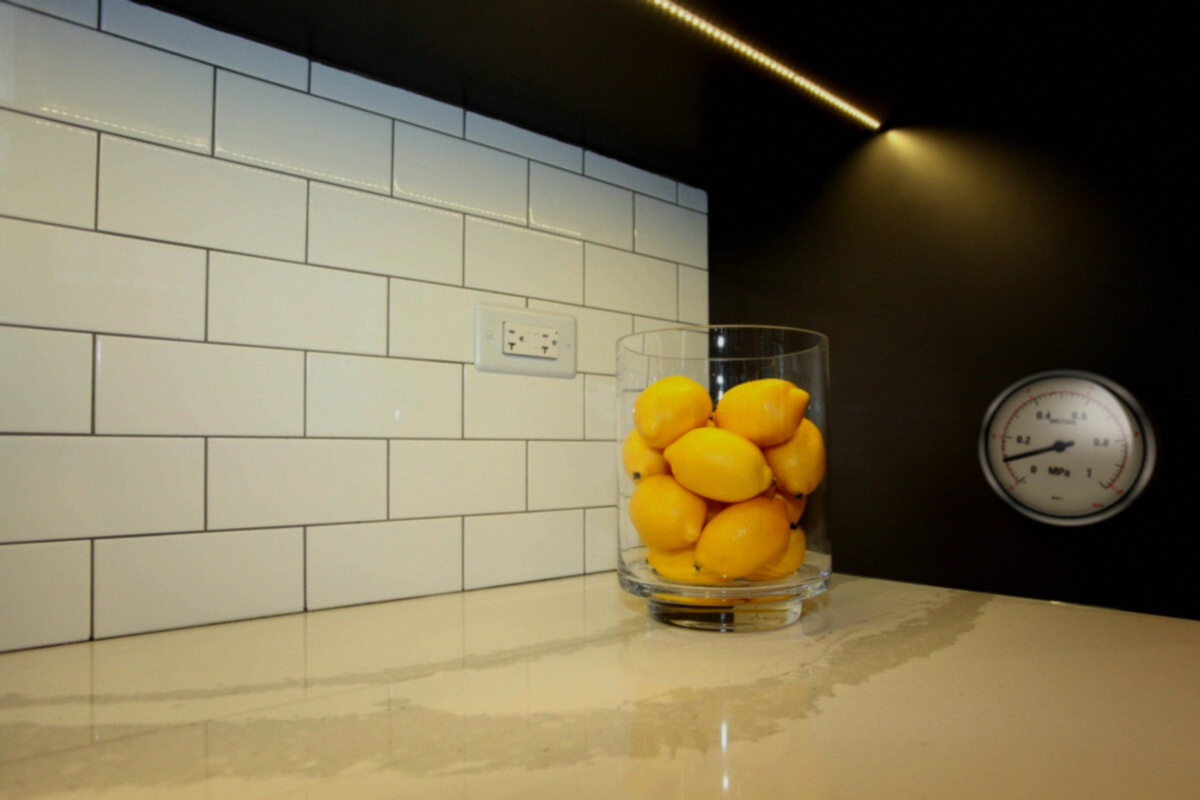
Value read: 0.1 MPa
